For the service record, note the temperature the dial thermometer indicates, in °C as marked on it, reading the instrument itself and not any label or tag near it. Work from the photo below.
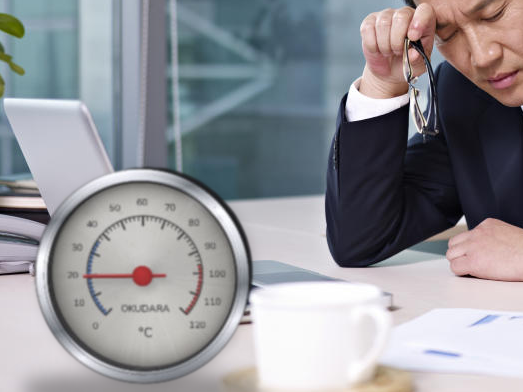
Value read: 20 °C
